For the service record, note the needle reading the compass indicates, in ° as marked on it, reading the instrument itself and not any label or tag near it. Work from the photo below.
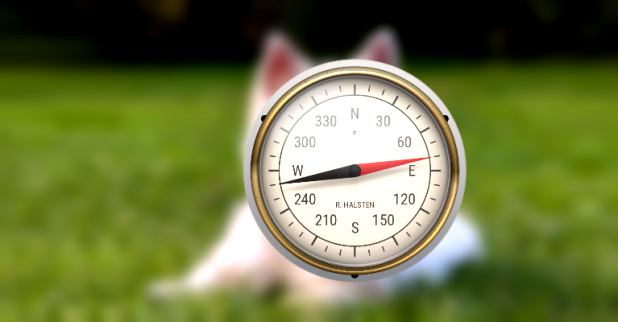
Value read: 80 °
